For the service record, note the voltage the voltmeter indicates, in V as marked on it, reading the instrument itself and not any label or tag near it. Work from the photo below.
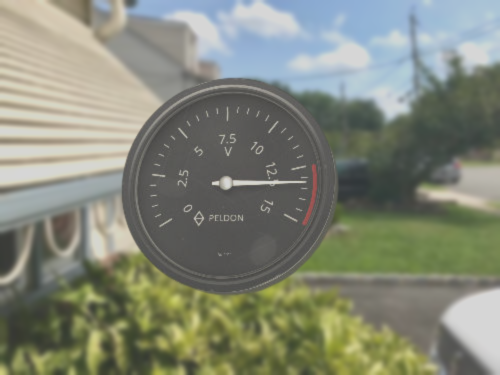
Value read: 13.25 V
